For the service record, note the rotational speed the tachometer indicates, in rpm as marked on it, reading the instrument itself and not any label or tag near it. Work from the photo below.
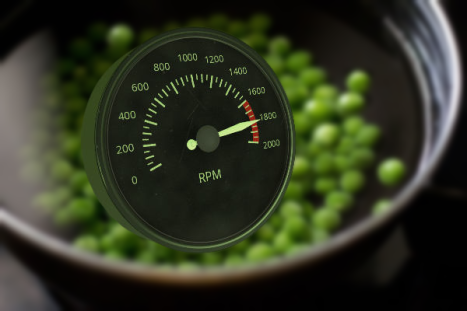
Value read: 1800 rpm
